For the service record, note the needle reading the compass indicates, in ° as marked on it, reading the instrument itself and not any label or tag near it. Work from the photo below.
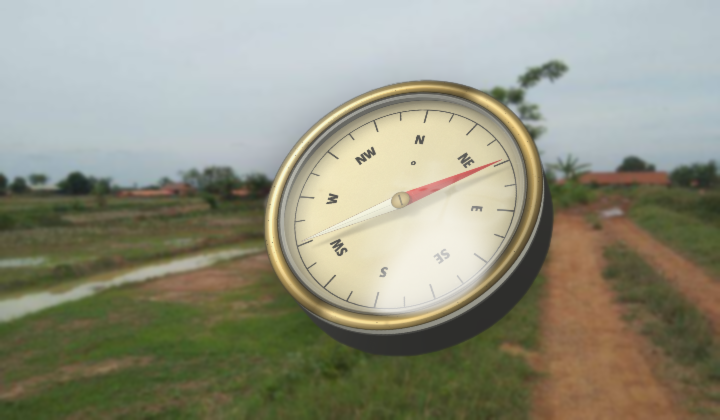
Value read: 60 °
